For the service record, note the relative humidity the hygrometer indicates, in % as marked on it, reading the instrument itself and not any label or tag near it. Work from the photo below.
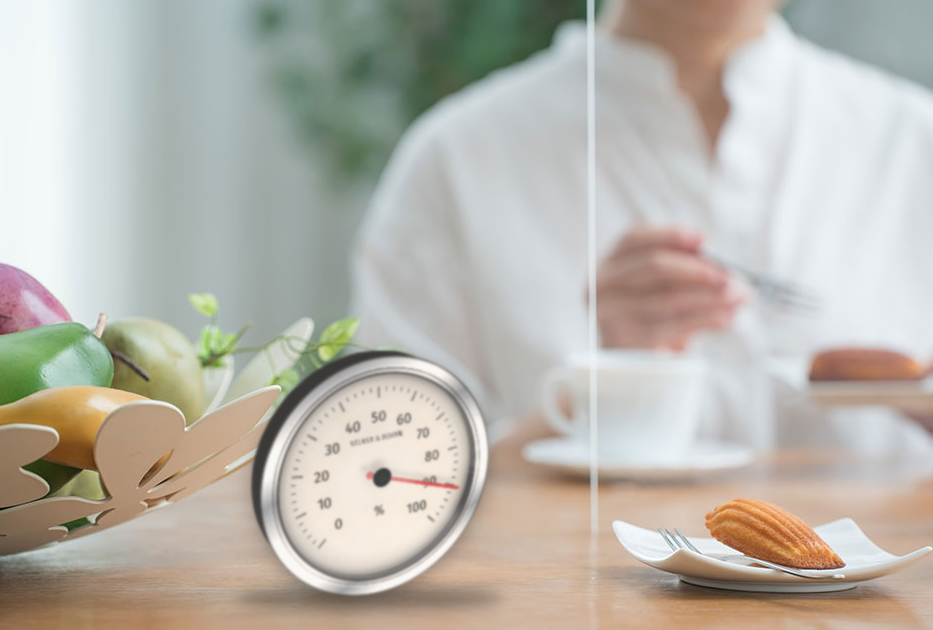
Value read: 90 %
